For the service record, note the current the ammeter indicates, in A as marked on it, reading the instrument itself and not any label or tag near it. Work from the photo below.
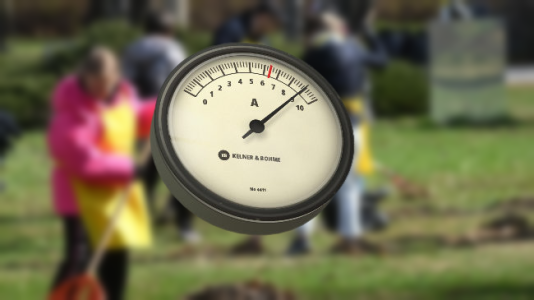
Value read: 9 A
